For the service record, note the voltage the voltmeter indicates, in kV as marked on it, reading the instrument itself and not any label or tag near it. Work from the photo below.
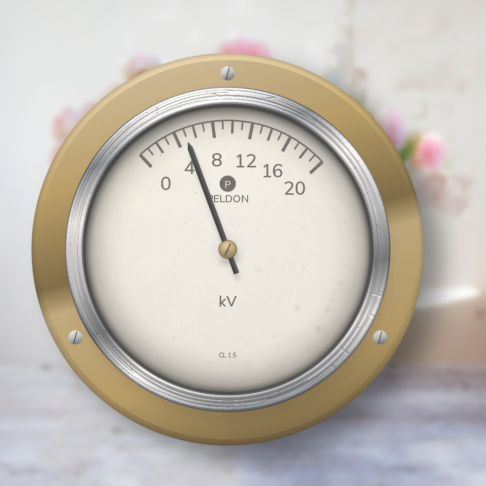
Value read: 5 kV
